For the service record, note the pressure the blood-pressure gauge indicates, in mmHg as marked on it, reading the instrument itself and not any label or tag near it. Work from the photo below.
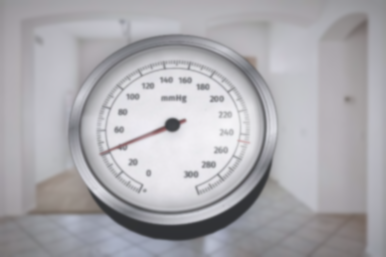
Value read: 40 mmHg
